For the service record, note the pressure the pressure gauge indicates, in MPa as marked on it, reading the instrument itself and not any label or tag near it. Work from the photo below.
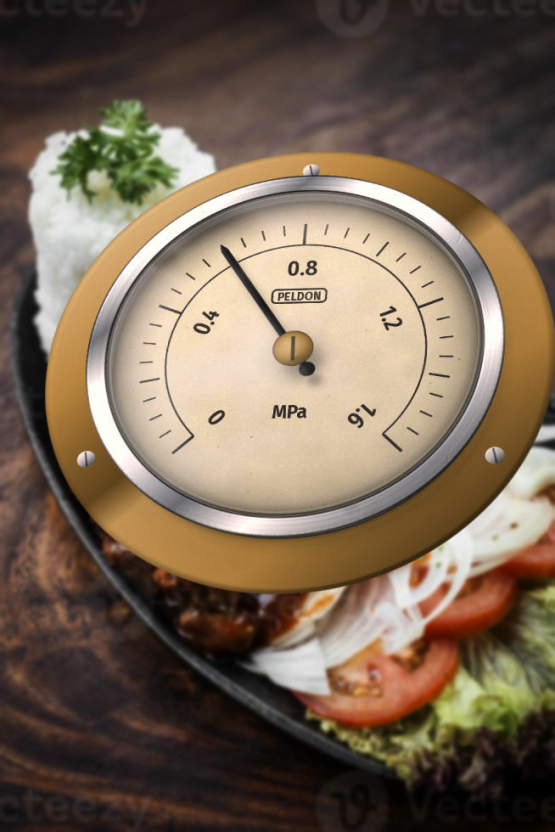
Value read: 0.6 MPa
